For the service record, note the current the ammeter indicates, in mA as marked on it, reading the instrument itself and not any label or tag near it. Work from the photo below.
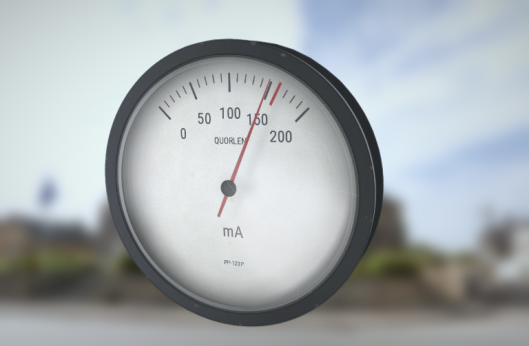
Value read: 150 mA
